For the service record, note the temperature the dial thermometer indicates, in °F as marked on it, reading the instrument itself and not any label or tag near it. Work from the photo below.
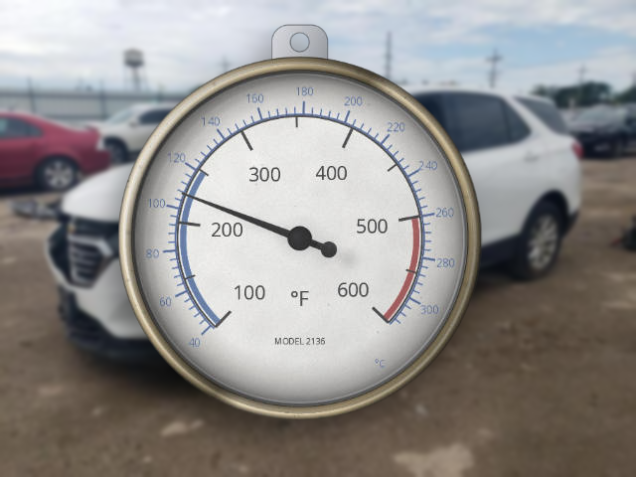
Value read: 225 °F
